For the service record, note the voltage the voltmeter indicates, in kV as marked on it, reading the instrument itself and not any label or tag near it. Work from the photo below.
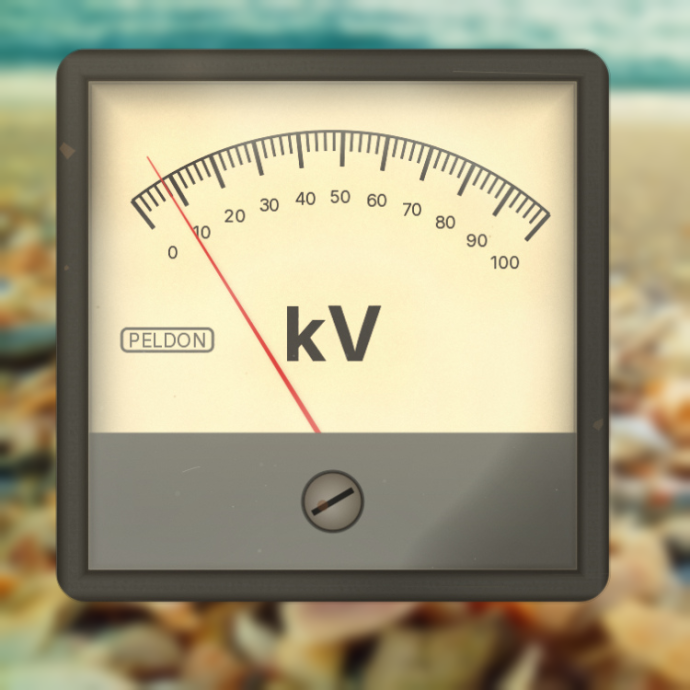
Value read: 8 kV
